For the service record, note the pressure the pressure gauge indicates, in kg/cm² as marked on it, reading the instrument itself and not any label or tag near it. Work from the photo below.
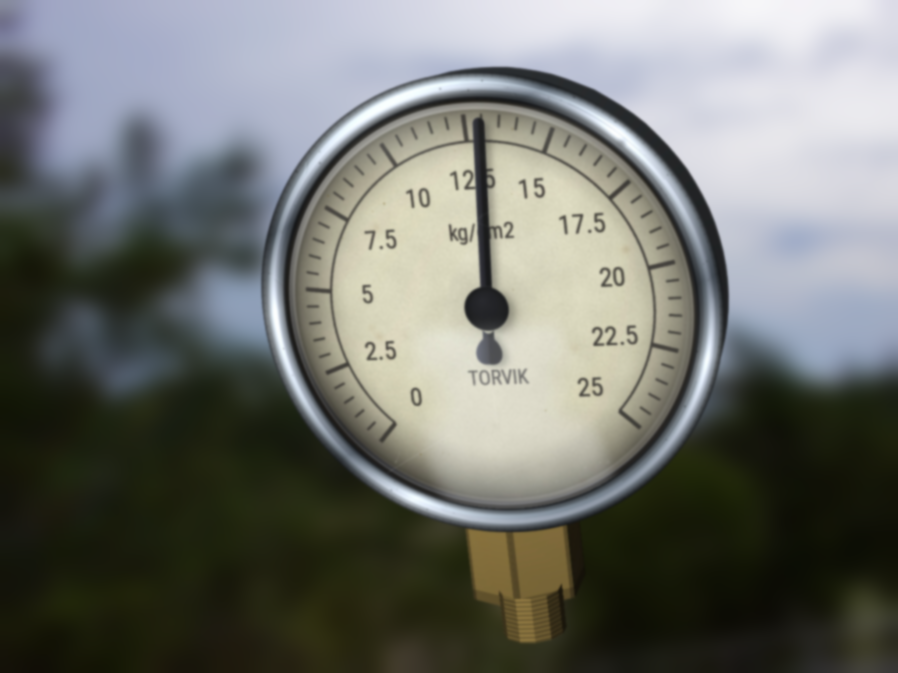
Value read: 13 kg/cm²
